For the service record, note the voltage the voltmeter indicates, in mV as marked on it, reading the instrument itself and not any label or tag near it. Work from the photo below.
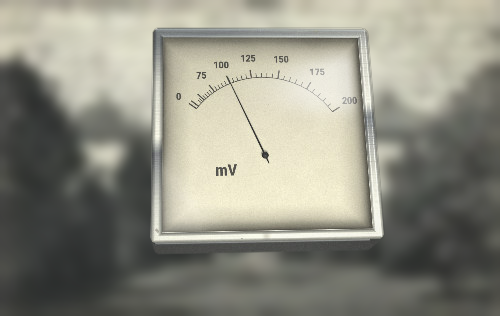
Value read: 100 mV
